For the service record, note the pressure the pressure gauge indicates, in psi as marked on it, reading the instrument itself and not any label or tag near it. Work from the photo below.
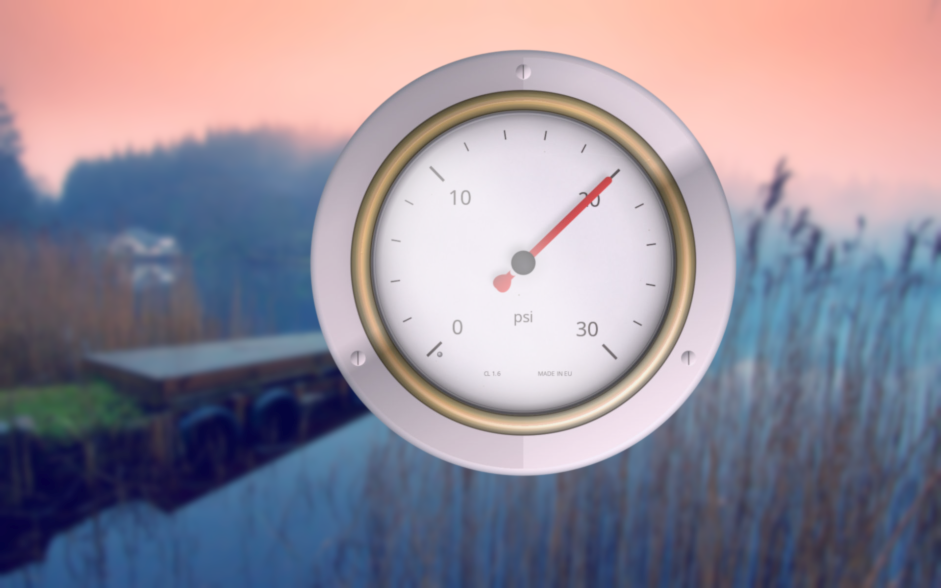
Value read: 20 psi
